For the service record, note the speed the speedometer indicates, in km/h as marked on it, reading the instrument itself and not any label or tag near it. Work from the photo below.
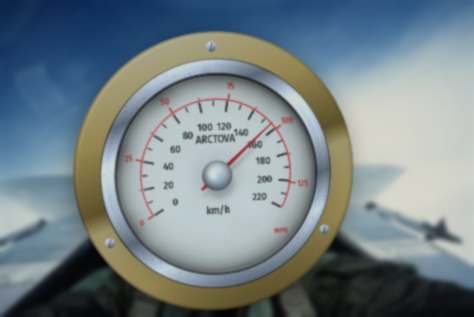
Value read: 155 km/h
